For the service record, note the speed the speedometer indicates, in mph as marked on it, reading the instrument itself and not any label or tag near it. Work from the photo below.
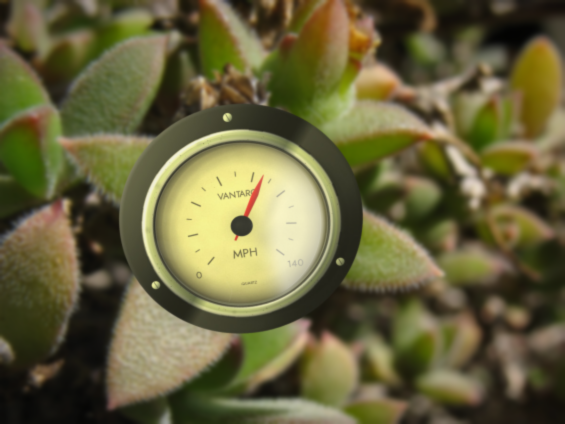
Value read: 85 mph
